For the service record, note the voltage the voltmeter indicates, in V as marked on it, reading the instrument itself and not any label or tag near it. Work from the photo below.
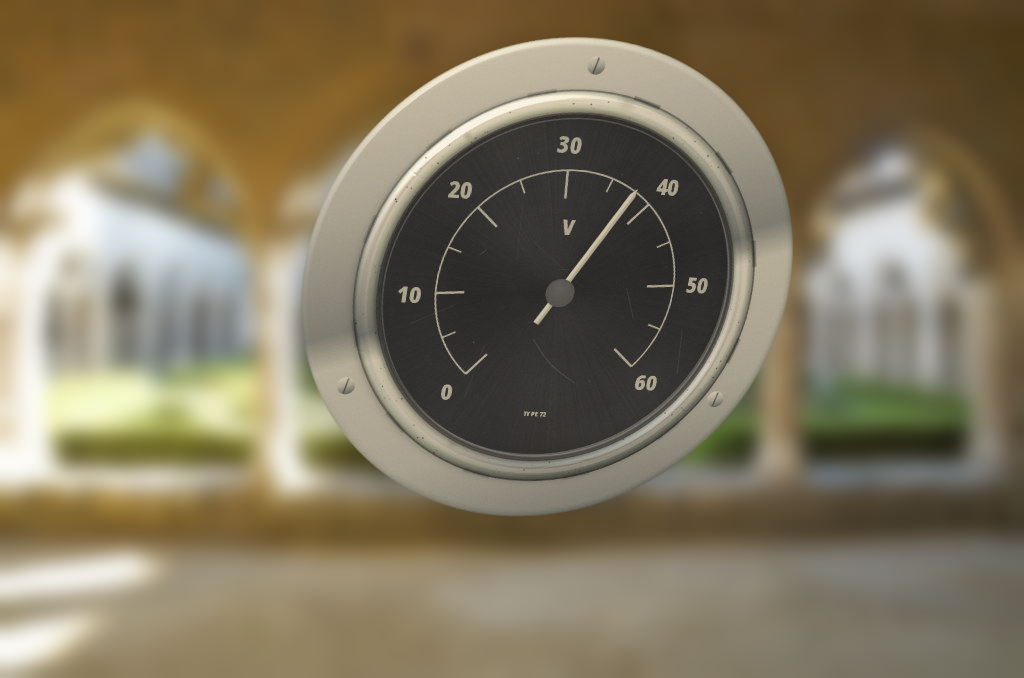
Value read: 37.5 V
